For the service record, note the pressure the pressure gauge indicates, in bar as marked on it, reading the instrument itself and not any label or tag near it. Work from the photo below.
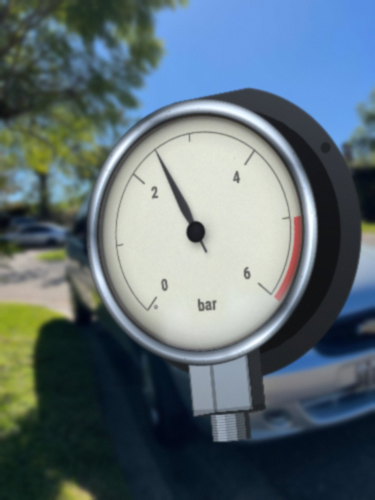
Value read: 2.5 bar
